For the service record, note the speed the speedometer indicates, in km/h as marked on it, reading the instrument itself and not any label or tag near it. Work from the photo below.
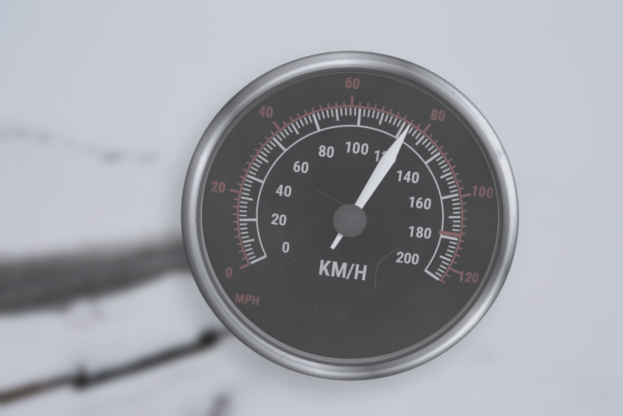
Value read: 122 km/h
